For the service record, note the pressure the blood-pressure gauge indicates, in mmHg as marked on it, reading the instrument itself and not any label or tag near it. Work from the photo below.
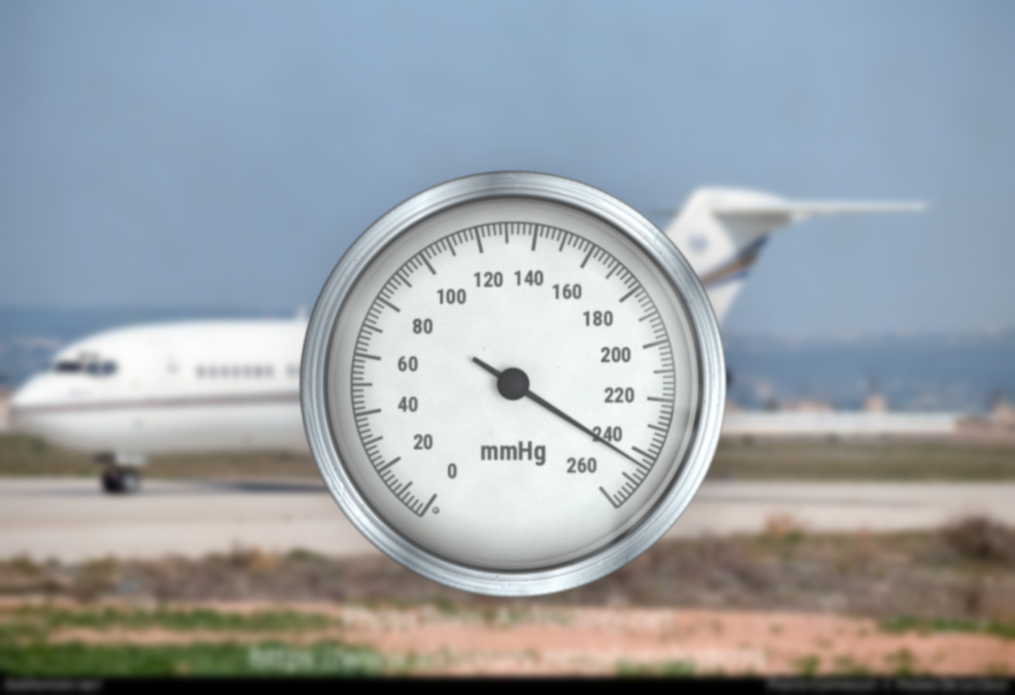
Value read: 244 mmHg
